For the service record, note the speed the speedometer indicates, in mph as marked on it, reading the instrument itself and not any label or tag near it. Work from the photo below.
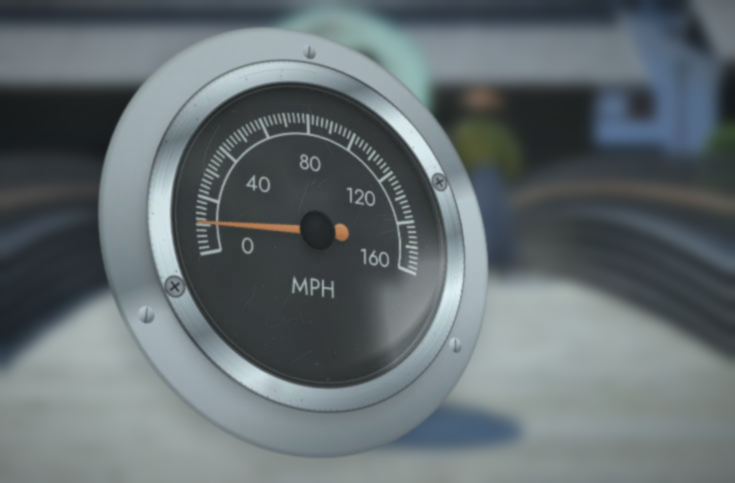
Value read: 10 mph
